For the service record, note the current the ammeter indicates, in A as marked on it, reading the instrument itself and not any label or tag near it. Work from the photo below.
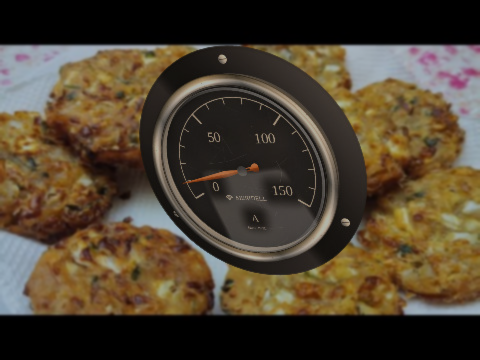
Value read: 10 A
